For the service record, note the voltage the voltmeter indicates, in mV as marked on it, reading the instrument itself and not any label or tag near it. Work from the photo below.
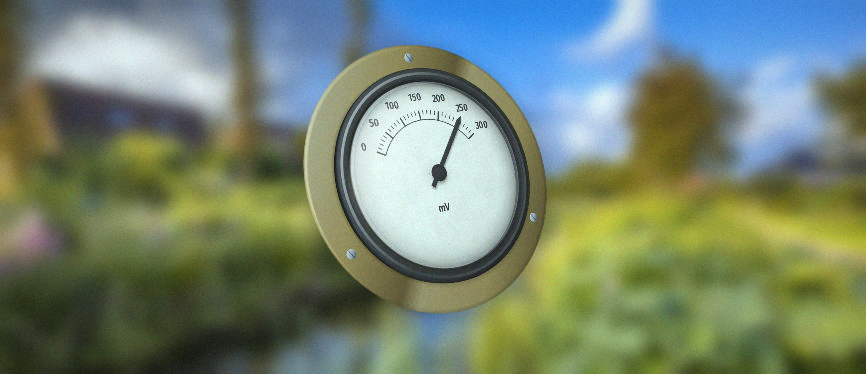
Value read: 250 mV
